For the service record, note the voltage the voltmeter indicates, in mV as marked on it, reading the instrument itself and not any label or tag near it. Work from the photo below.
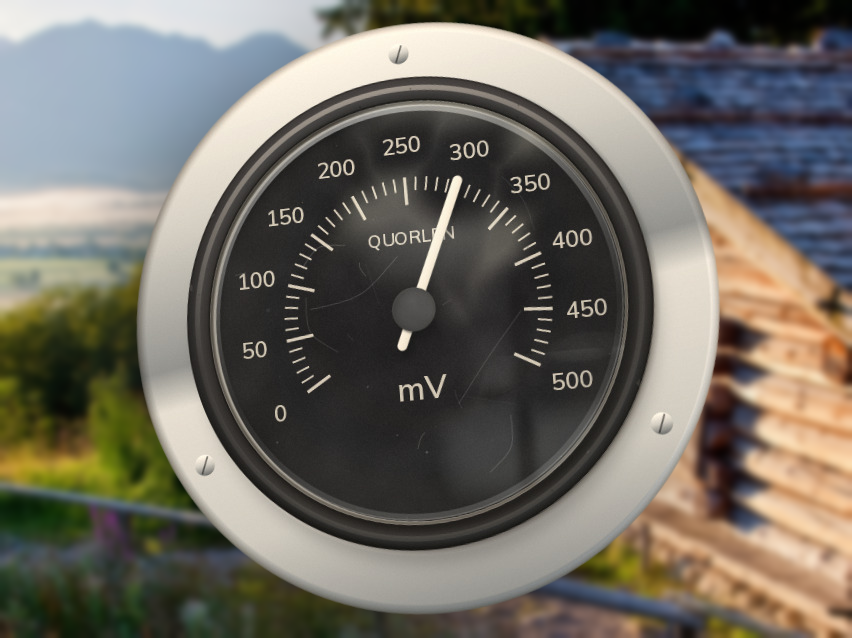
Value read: 300 mV
